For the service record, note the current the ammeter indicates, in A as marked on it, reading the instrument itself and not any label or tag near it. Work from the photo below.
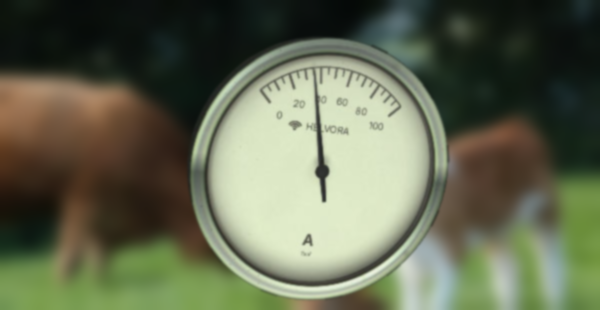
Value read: 35 A
